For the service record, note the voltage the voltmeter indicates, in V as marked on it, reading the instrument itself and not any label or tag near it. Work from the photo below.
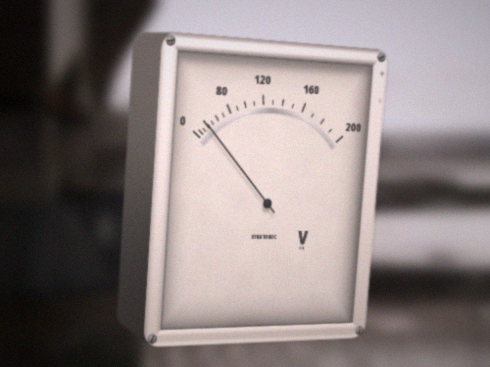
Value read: 40 V
